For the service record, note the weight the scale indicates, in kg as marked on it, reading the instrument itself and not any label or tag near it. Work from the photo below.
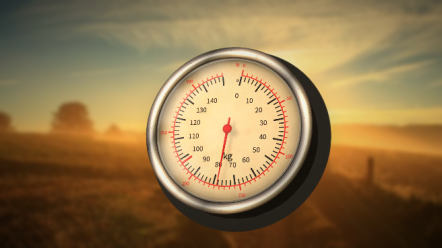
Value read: 78 kg
